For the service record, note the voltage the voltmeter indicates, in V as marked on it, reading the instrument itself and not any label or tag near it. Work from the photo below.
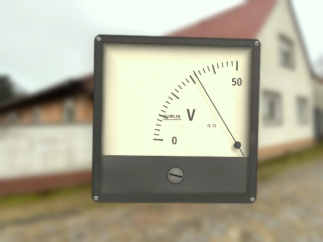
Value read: 32 V
